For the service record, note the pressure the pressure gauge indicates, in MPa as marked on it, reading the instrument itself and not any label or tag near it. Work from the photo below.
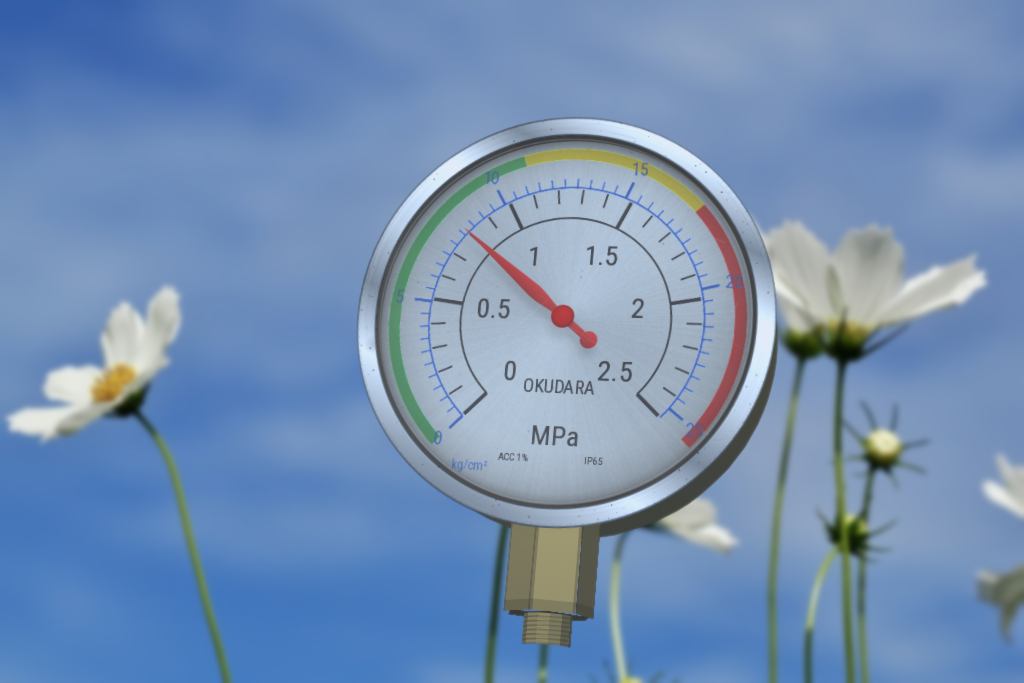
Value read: 0.8 MPa
